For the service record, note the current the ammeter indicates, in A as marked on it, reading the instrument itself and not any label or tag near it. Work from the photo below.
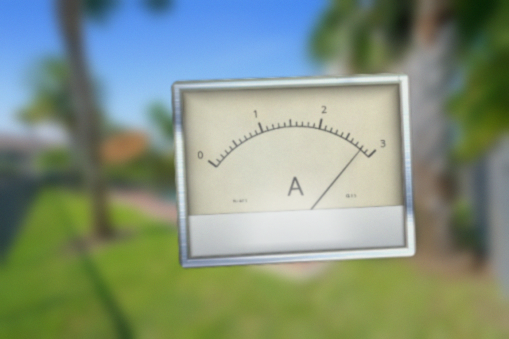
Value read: 2.8 A
